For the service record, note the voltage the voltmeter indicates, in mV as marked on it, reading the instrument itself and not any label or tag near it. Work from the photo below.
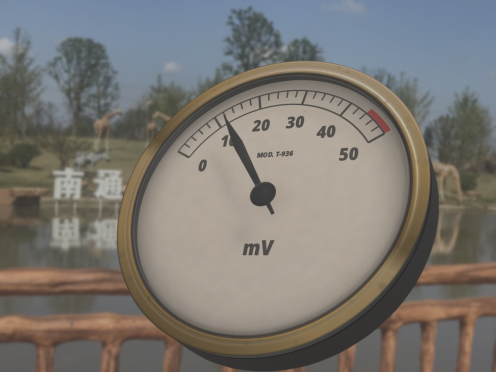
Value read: 12 mV
